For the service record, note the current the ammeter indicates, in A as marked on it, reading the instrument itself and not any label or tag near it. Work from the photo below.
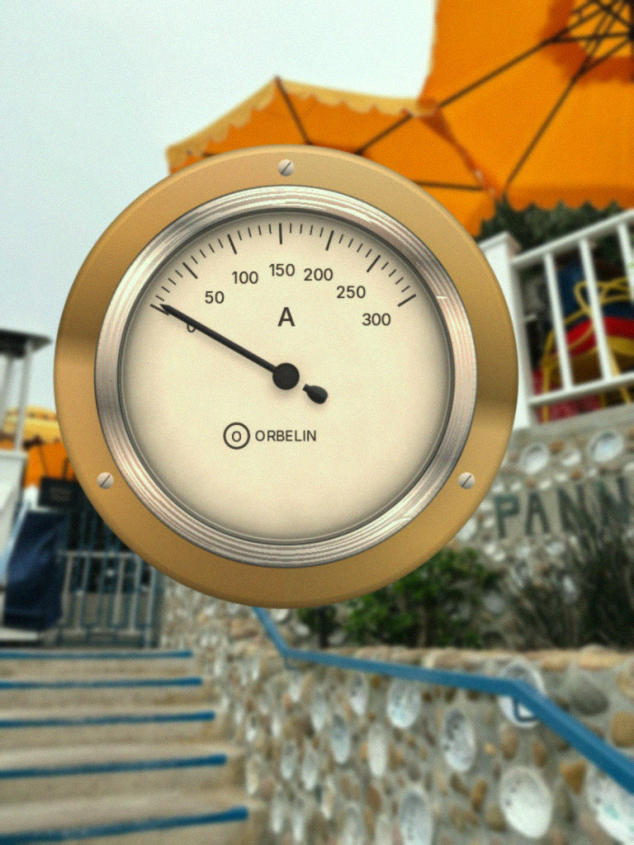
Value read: 5 A
